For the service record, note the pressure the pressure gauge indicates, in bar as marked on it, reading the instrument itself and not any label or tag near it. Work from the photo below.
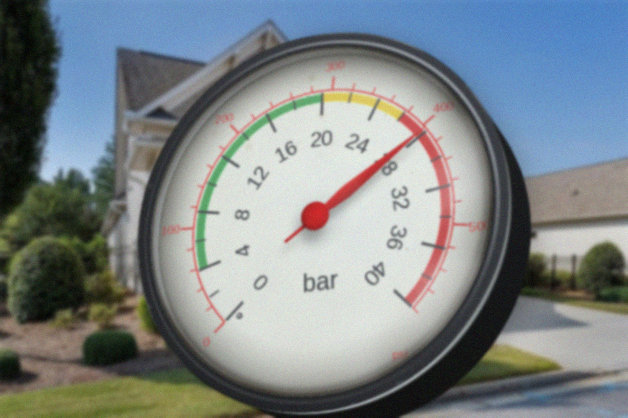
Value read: 28 bar
